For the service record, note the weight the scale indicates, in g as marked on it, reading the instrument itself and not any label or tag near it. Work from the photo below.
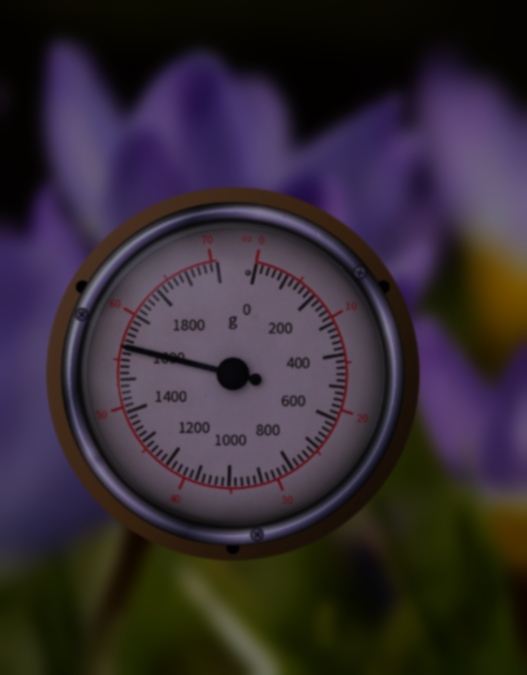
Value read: 1600 g
